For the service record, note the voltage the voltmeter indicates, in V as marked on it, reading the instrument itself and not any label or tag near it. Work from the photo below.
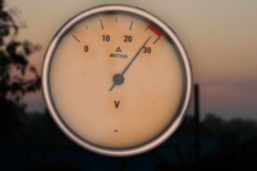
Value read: 27.5 V
